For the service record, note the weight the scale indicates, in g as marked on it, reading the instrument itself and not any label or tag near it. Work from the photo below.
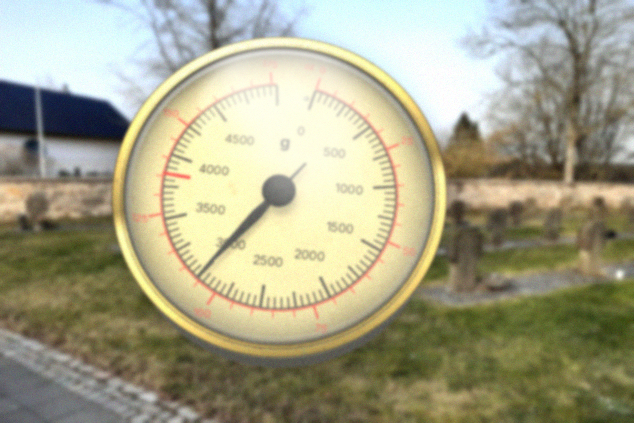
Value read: 3000 g
